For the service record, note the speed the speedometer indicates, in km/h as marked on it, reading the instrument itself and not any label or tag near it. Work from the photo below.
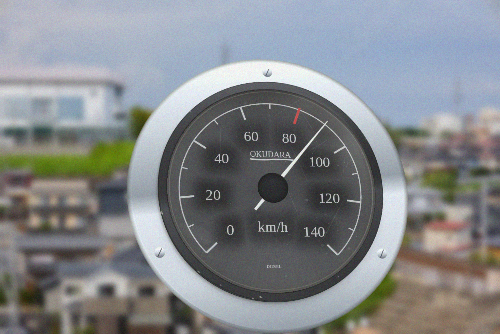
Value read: 90 km/h
